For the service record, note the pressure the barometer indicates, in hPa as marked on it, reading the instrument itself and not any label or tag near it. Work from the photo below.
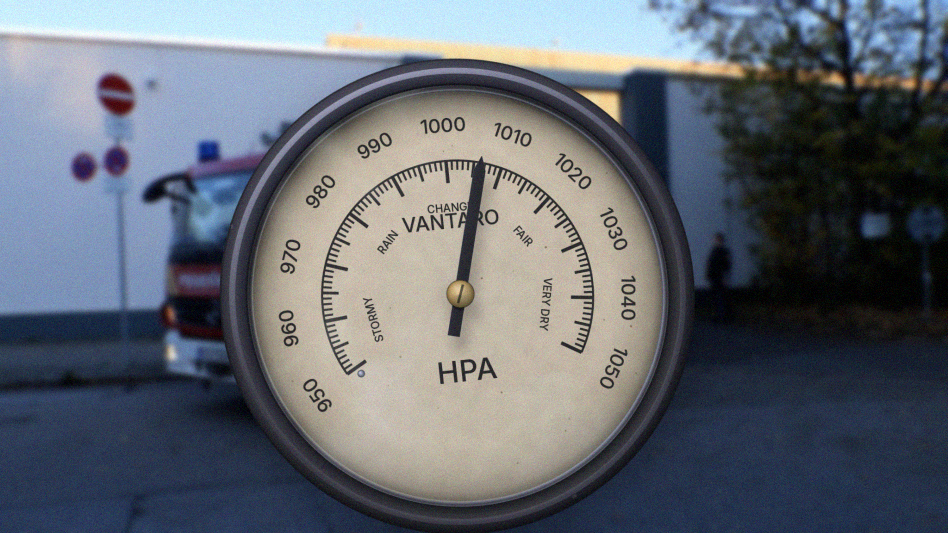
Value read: 1006 hPa
